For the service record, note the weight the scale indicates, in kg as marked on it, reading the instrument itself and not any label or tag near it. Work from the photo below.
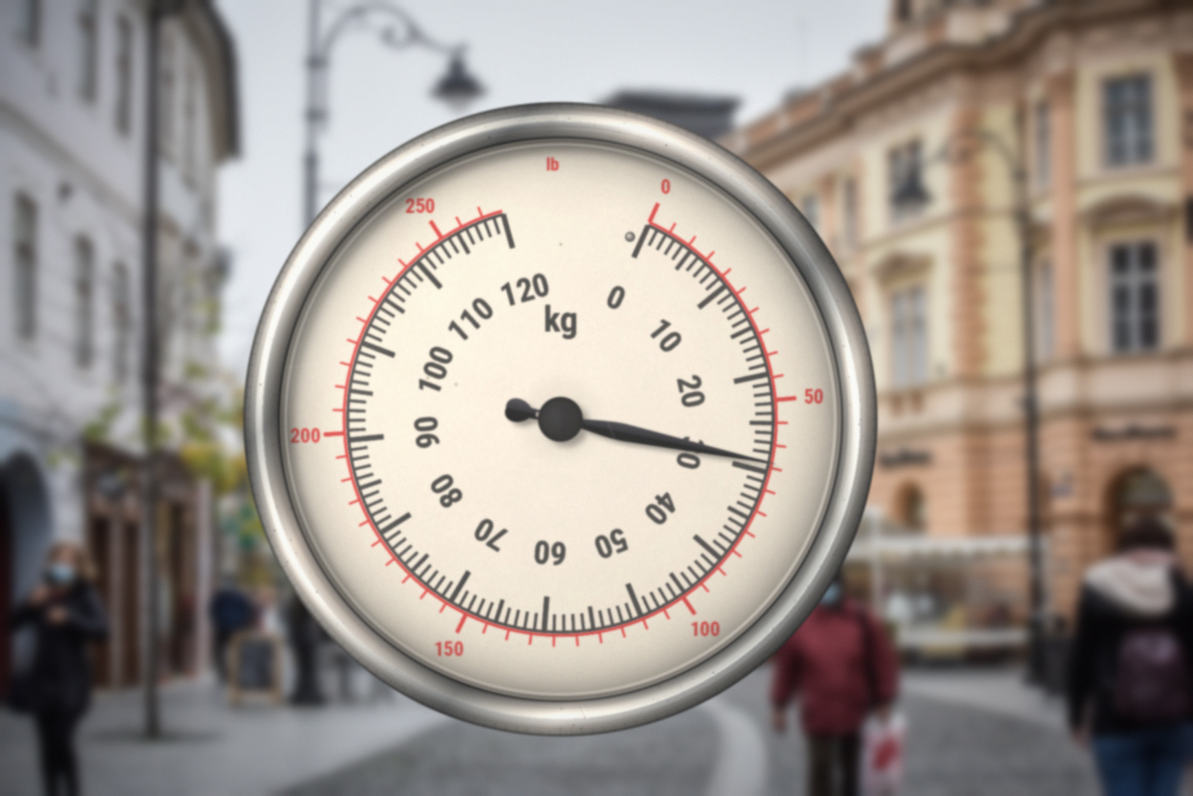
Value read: 29 kg
